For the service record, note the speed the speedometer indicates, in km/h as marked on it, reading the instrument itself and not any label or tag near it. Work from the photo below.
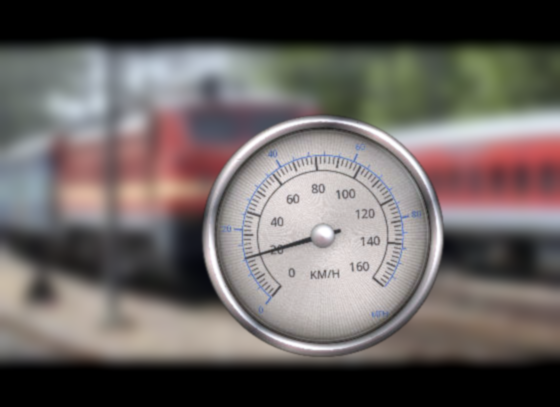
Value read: 20 km/h
